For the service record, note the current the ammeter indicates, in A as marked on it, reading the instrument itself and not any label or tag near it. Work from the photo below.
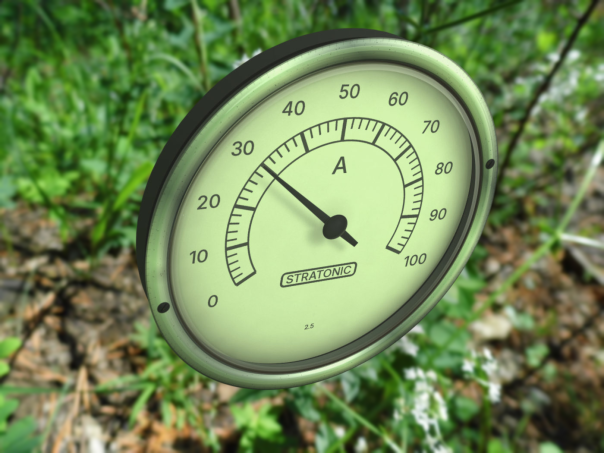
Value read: 30 A
